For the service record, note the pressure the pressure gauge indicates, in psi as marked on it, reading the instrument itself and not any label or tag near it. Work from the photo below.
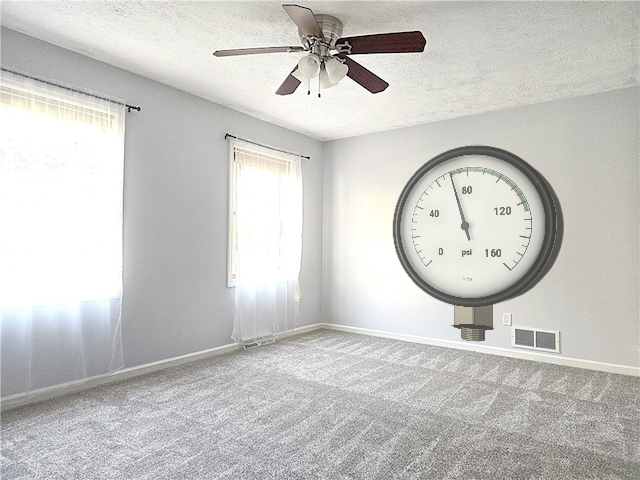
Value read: 70 psi
